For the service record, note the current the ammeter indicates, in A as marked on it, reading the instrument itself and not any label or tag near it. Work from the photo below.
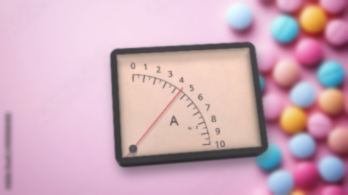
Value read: 4.5 A
